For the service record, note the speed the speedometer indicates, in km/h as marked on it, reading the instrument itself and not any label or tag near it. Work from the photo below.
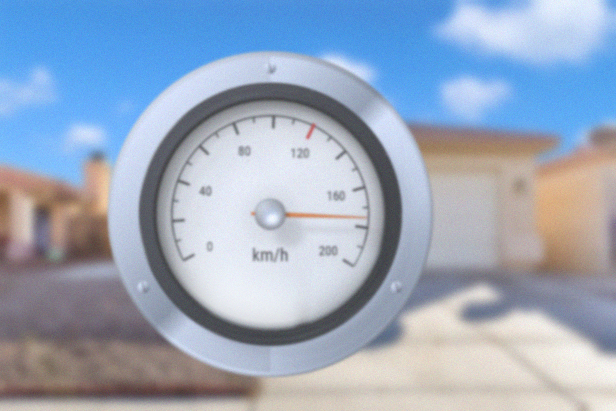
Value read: 175 km/h
